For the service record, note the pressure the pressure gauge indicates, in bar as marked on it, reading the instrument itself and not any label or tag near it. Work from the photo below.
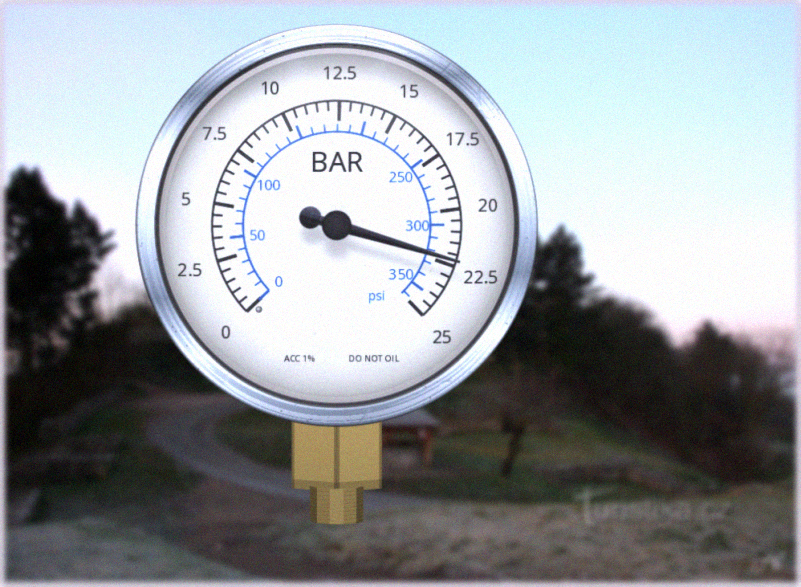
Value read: 22.25 bar
